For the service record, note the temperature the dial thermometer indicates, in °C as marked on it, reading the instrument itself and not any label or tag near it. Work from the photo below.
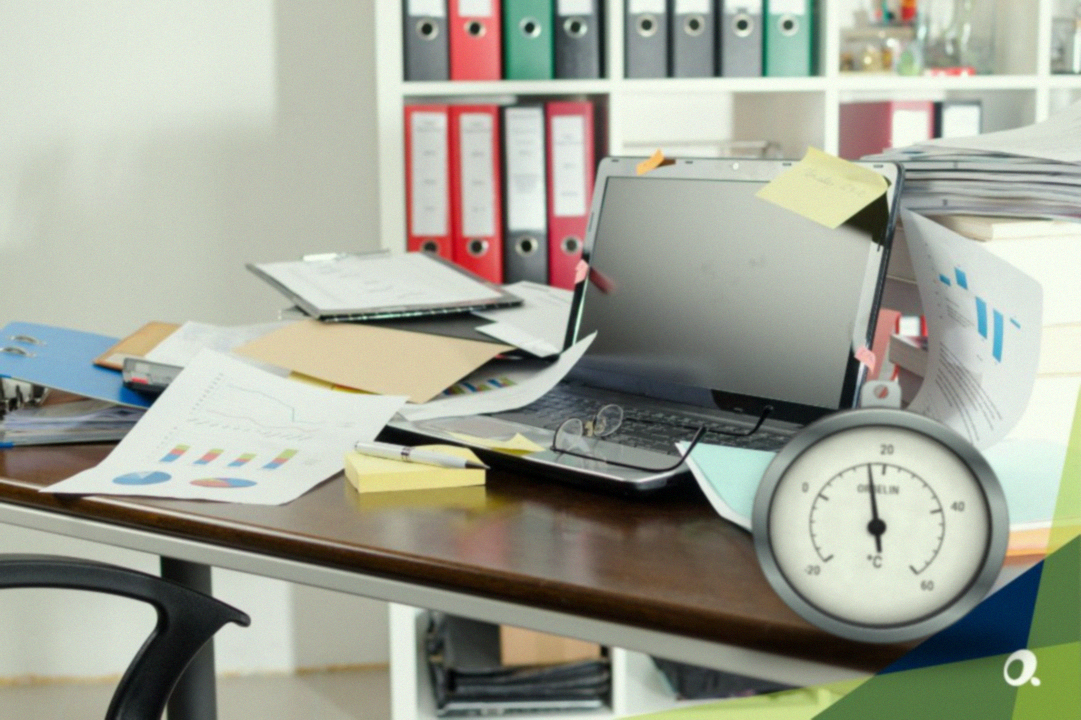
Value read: 16 °C
